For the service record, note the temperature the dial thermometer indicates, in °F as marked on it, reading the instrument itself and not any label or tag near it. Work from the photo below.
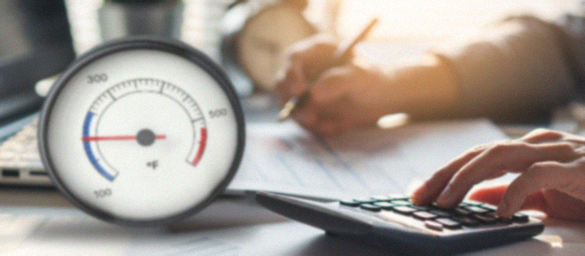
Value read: 200 °F
